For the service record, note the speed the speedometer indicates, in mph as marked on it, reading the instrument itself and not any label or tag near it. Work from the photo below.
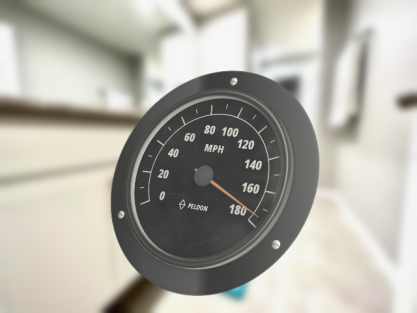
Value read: 175 mph
